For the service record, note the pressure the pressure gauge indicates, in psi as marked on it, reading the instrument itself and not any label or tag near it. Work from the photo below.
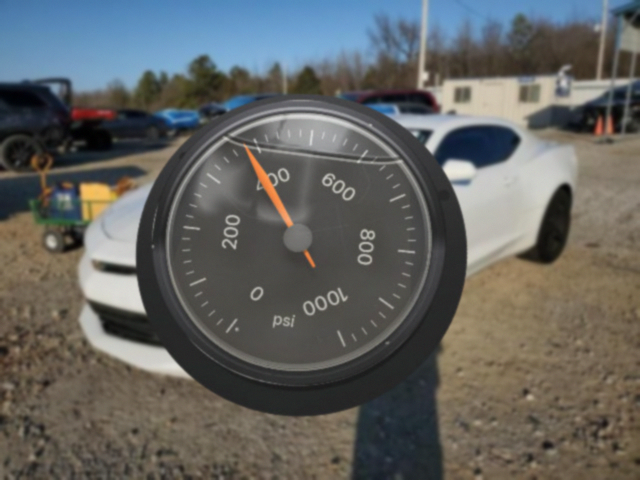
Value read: 380 psi
